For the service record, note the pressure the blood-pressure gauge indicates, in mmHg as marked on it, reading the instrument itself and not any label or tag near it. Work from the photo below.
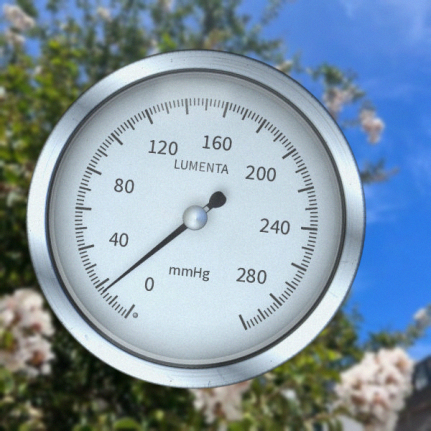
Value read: 16 mmHg
